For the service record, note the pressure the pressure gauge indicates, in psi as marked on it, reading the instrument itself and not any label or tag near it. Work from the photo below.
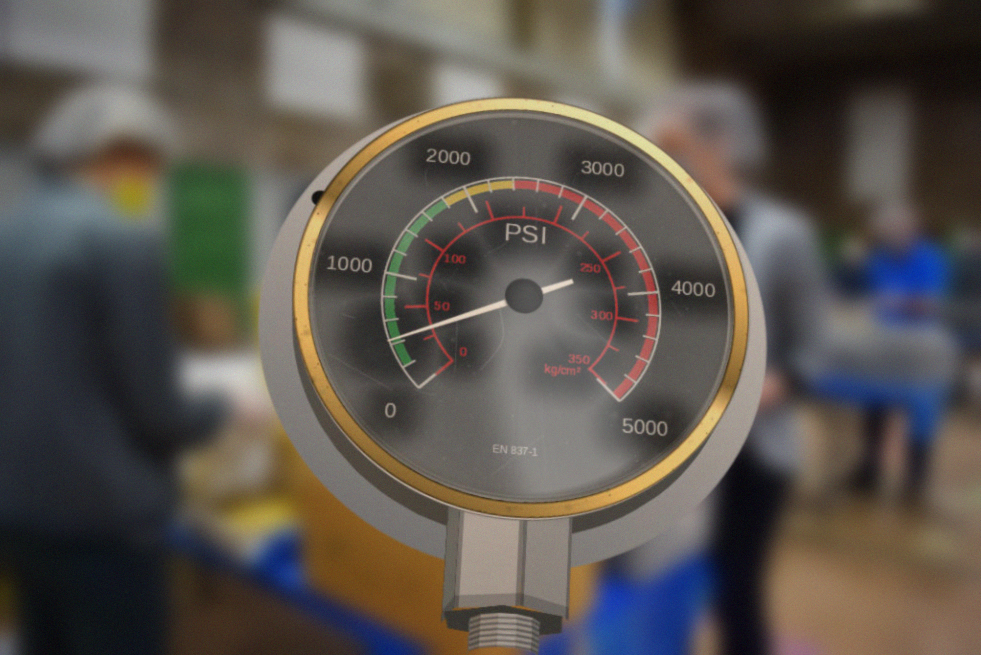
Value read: 400 psi
